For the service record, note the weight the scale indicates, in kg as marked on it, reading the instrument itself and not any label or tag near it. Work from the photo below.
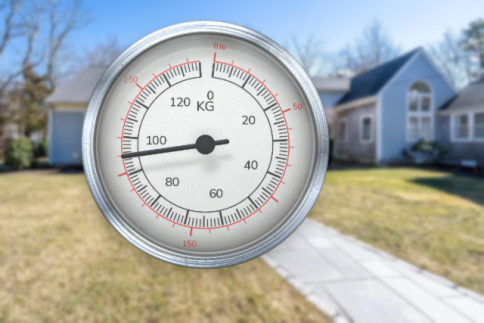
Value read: 95 kg
